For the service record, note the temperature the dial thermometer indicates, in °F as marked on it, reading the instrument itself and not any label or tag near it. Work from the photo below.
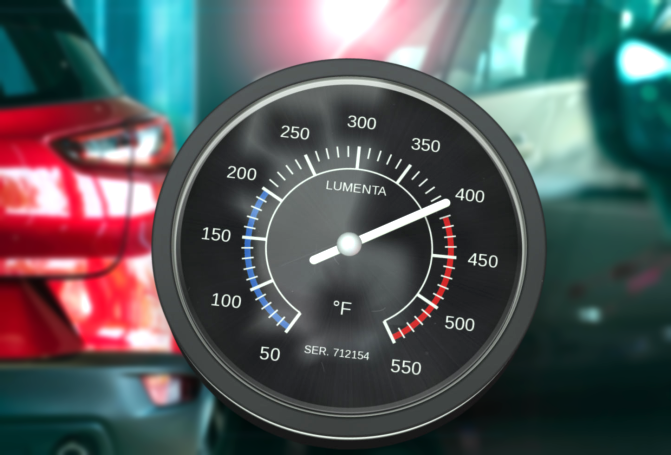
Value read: 400 °F
